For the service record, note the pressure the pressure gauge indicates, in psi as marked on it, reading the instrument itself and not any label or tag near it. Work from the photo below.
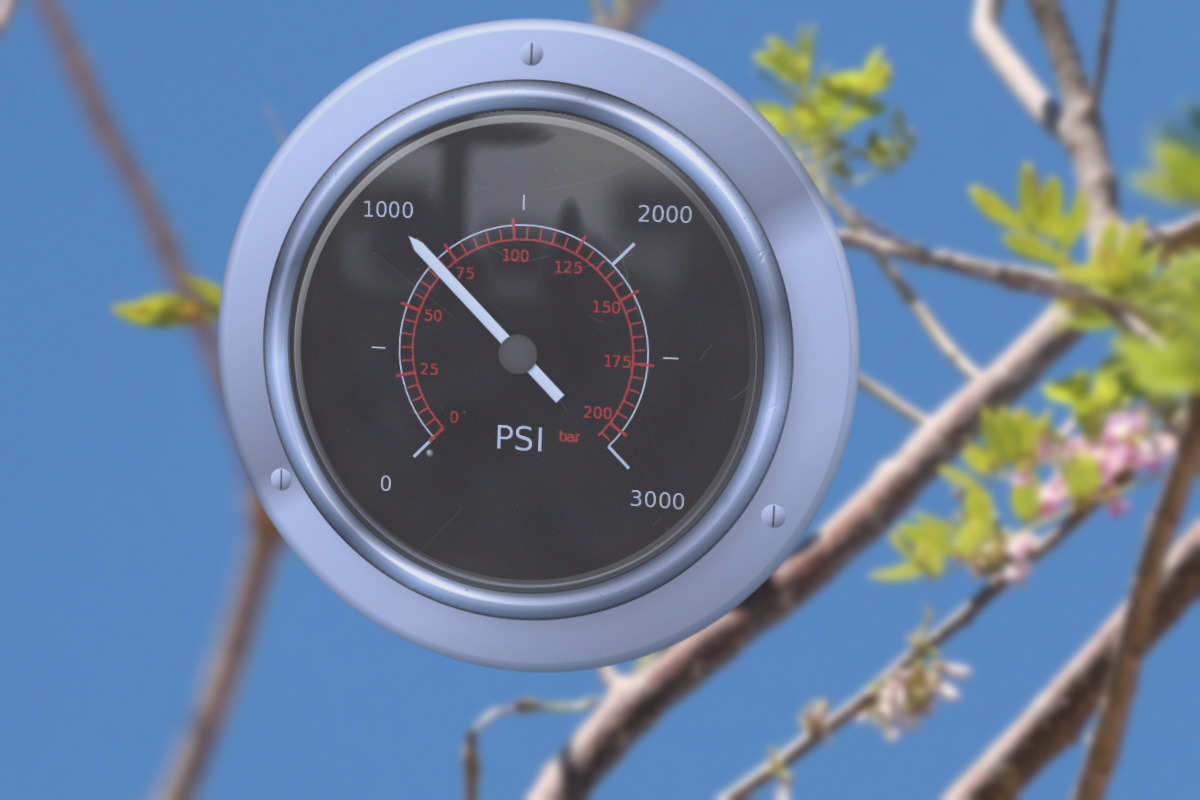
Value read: 1000 psi
